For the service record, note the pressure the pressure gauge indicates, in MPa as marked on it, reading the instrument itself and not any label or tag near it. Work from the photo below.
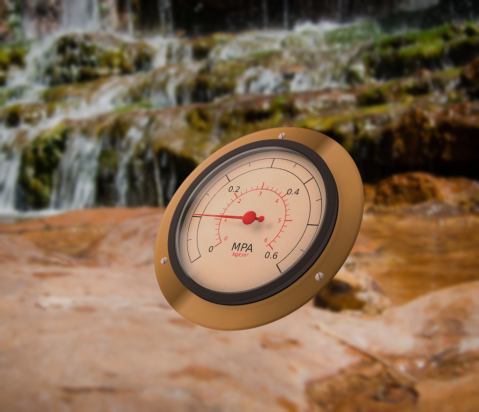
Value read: 0.1 MPa
